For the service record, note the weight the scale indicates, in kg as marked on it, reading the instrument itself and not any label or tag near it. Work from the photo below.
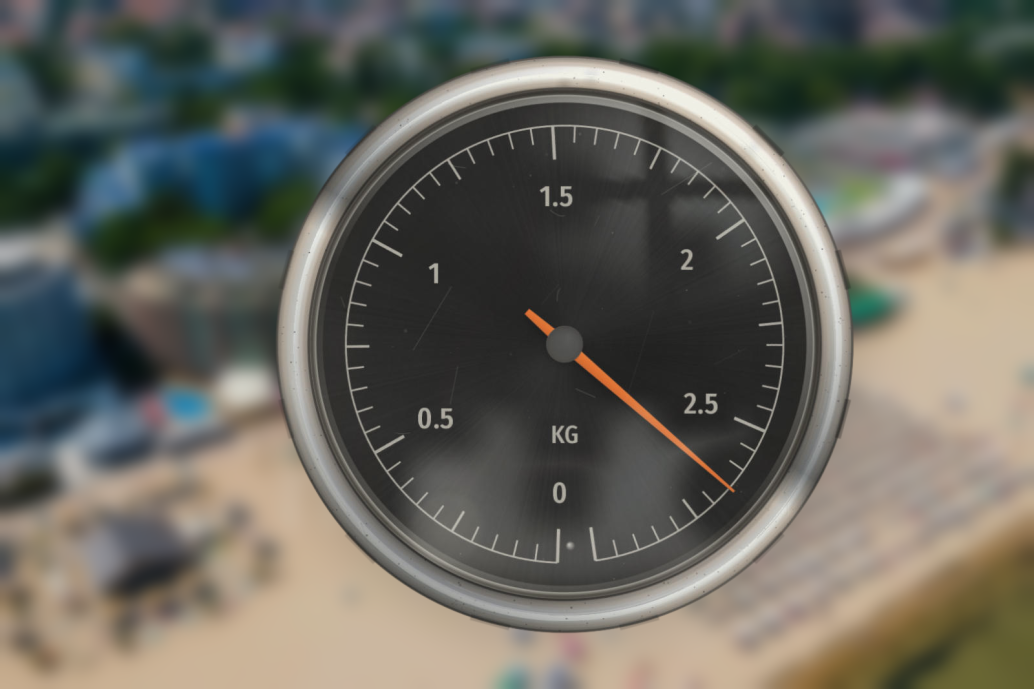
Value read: 2.65 kg
